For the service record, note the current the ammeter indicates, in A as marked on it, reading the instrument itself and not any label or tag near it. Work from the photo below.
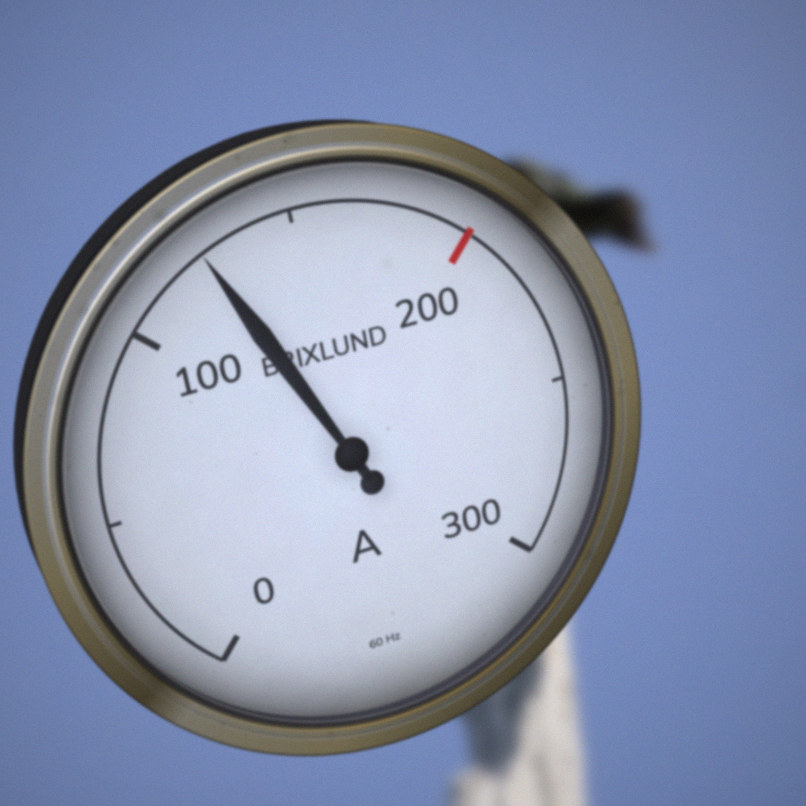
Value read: 125 A
